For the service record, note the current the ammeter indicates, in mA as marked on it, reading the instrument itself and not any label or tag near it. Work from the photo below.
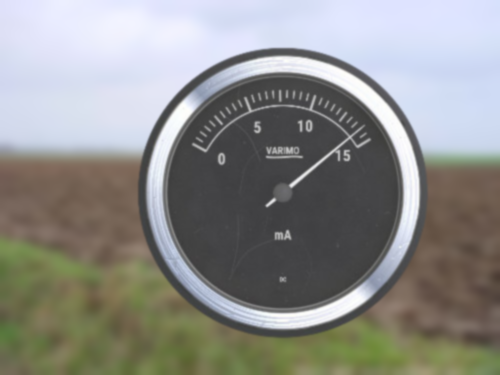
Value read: 14 mA
